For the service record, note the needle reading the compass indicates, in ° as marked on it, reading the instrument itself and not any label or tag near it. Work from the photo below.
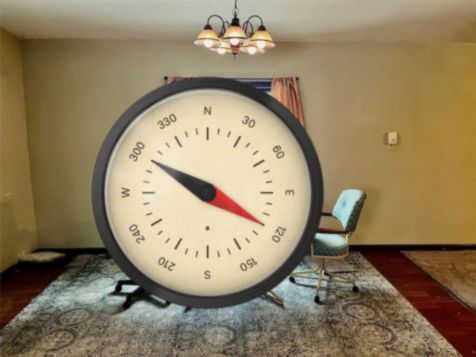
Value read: 120 °
